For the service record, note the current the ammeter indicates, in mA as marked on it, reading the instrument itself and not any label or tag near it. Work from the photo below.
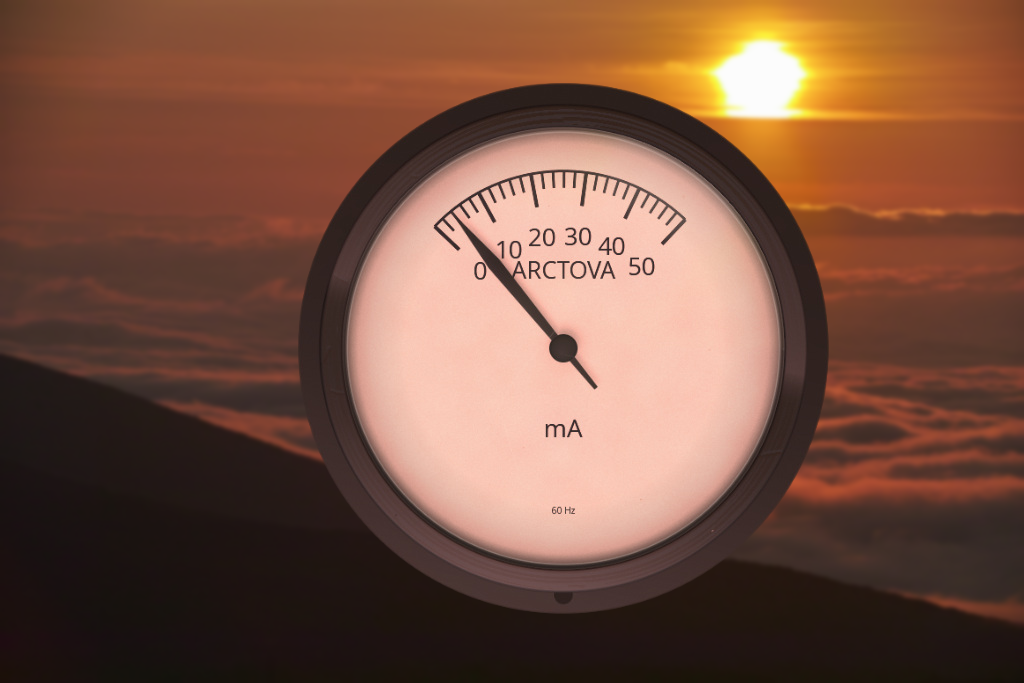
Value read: 4 mA
